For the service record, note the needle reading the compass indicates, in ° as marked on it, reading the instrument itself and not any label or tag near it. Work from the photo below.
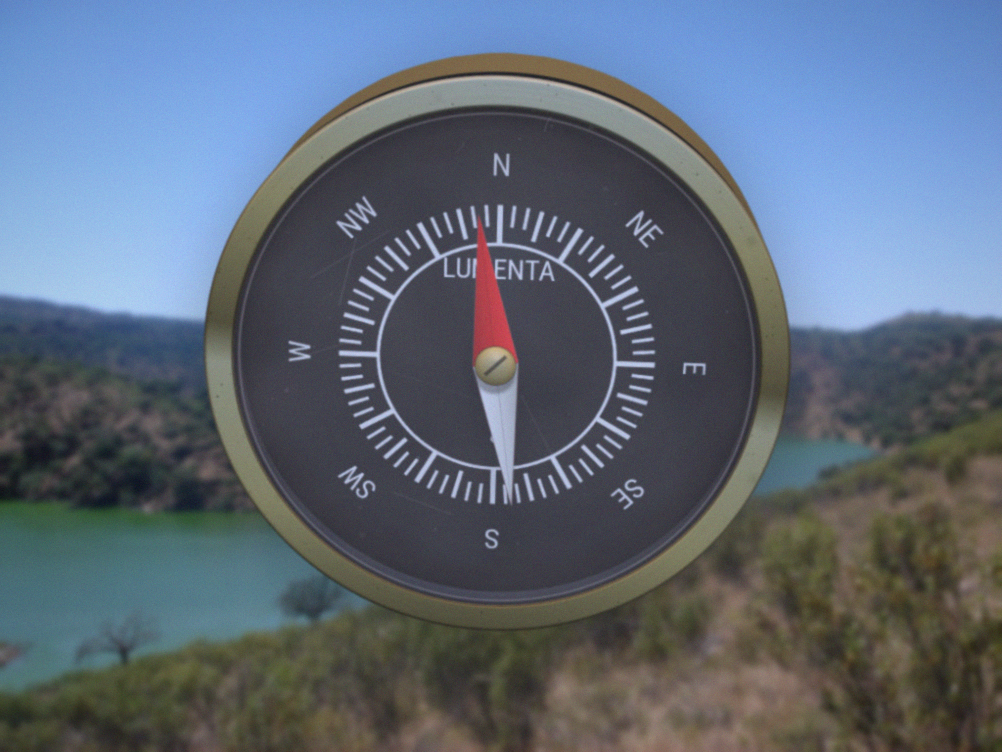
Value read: 352.5 °
